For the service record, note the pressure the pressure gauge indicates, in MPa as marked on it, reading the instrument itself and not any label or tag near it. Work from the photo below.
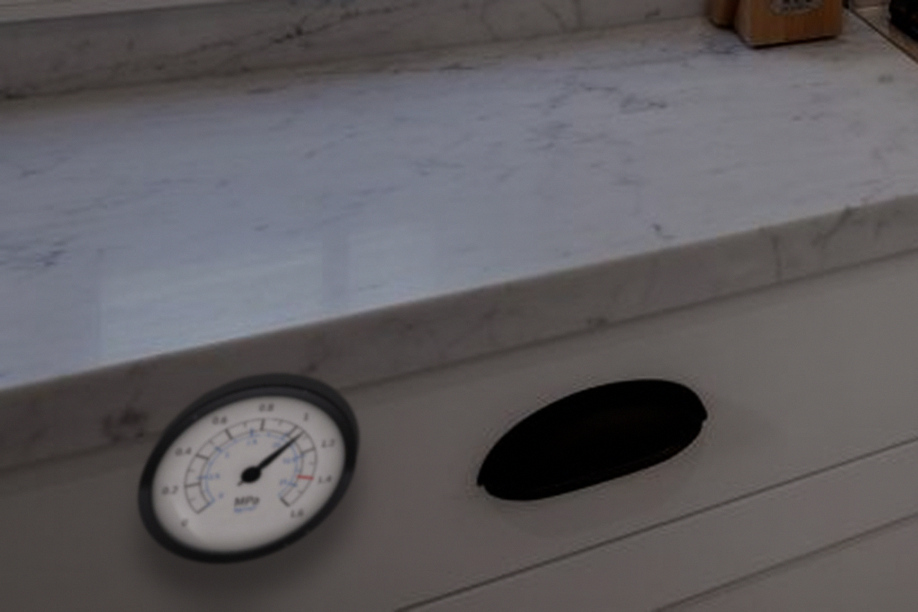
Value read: 1.05 MPa
